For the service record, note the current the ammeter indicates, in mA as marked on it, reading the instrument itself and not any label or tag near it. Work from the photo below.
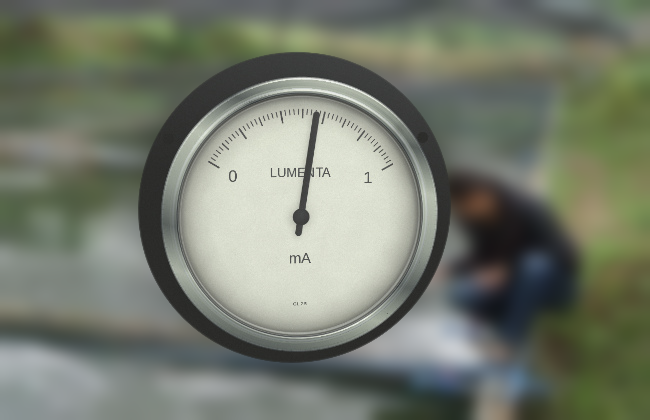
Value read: 0.56 mA
